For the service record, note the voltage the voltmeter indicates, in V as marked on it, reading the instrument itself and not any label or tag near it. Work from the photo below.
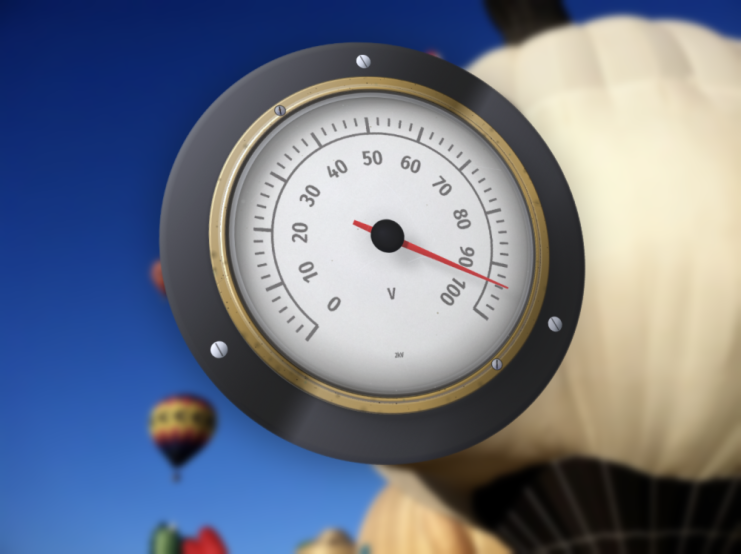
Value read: 94 V
